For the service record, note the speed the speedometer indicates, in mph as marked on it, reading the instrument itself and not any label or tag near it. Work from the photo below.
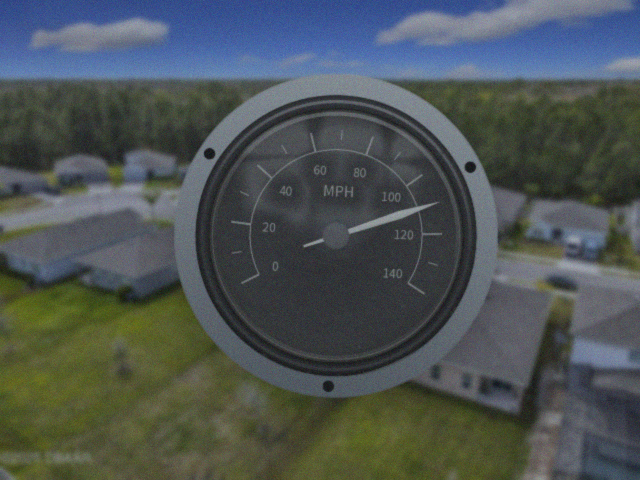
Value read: 110 mph
